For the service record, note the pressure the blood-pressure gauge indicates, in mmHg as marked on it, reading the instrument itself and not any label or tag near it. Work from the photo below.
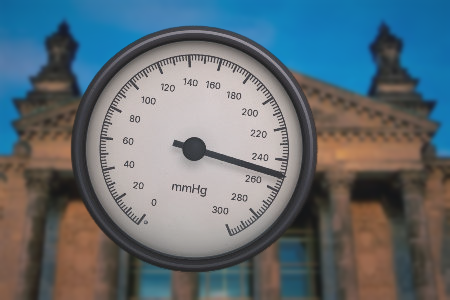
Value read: 250 mmHg
